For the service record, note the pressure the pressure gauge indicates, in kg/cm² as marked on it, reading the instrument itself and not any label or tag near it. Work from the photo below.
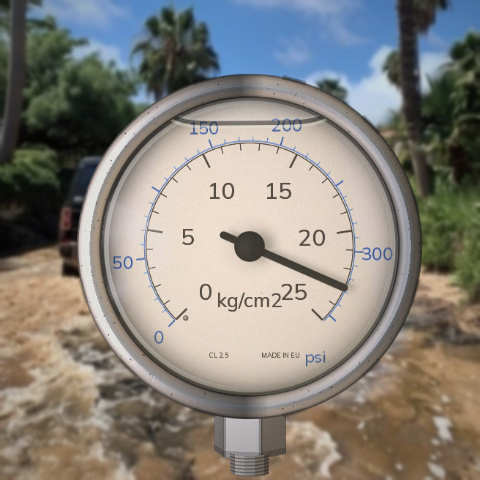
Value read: 23 kg/cm²
